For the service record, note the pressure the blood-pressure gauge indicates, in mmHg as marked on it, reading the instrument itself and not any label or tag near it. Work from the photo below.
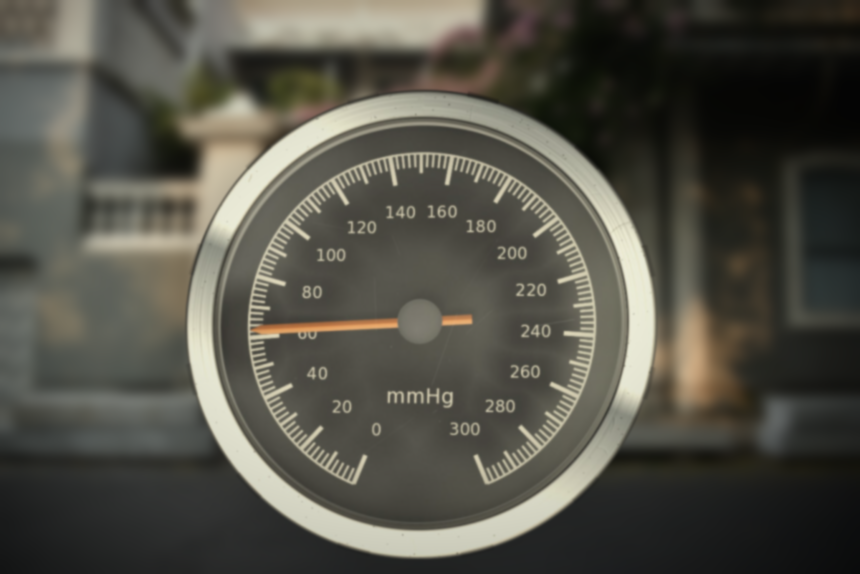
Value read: 62 mmHg
